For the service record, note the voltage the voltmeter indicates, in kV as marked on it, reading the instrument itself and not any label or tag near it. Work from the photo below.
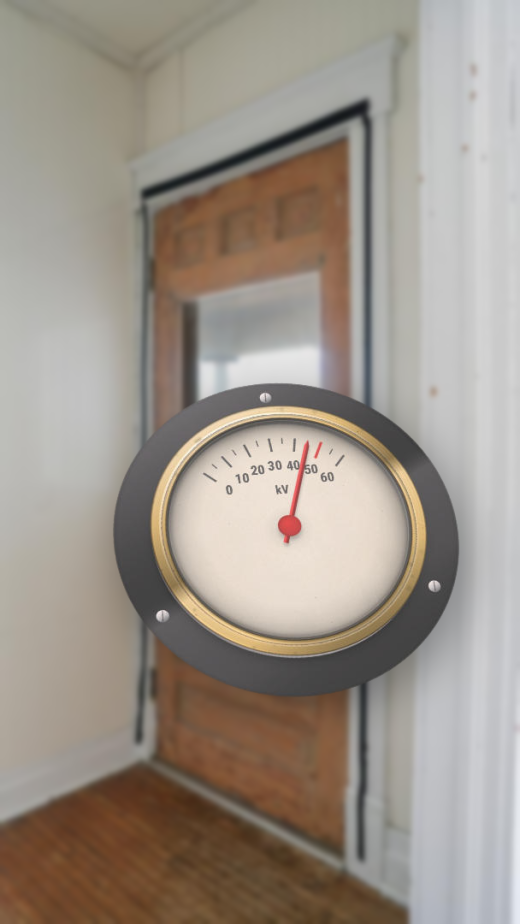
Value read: 45 kV
